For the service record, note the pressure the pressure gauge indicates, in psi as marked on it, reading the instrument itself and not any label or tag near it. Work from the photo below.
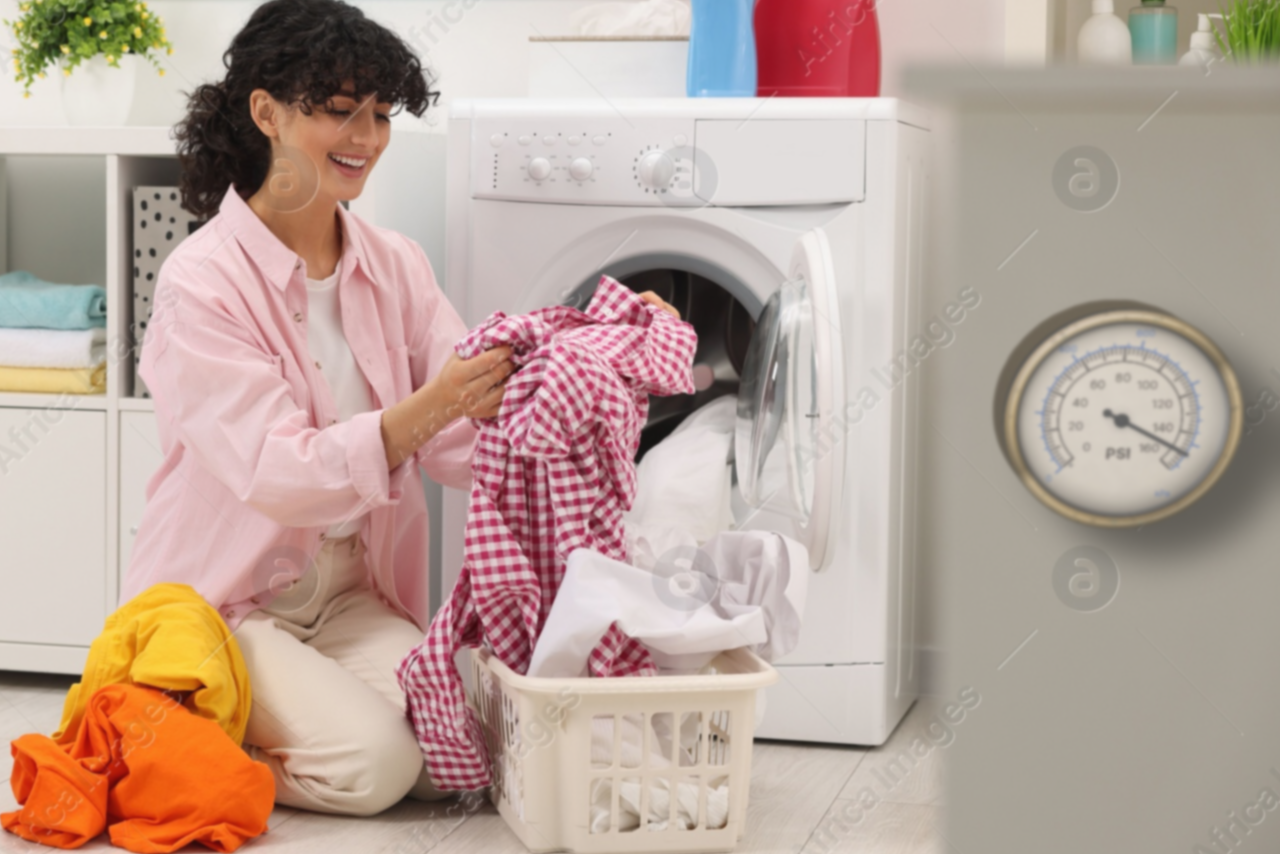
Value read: 150 psi
